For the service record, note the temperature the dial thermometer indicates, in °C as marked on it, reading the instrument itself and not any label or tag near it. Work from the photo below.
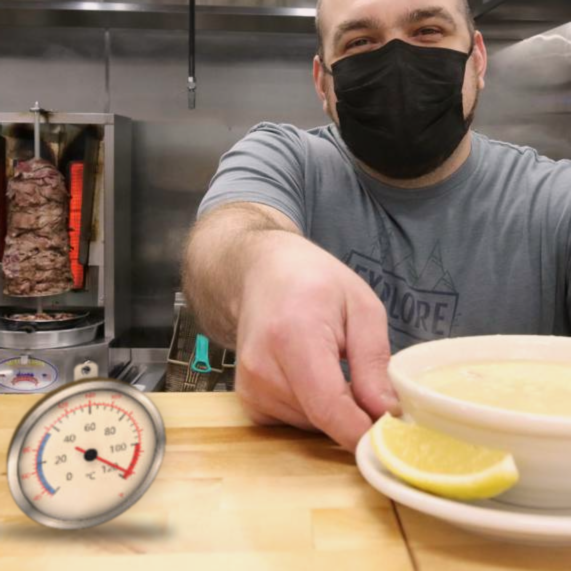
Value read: 116 °C
